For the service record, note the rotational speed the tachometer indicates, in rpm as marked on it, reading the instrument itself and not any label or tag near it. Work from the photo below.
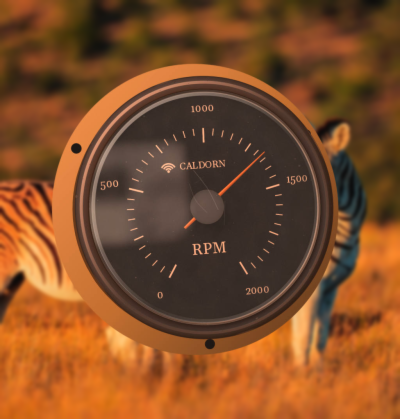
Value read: 1325 rpm
